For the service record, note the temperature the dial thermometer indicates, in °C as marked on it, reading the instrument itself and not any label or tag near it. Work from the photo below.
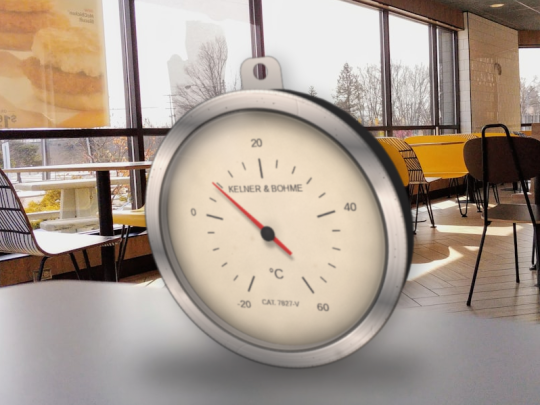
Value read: 8 °C
